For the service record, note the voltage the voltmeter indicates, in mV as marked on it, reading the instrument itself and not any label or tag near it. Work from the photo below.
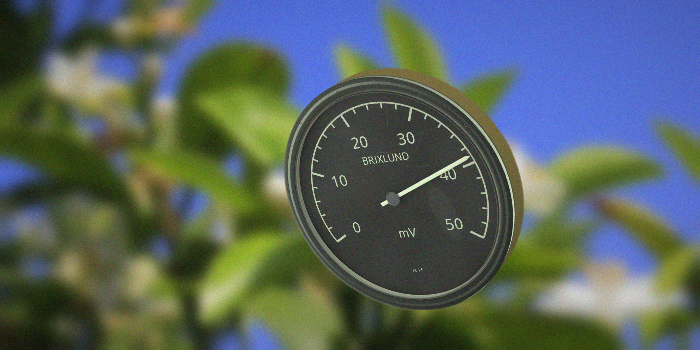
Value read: 39 mV
